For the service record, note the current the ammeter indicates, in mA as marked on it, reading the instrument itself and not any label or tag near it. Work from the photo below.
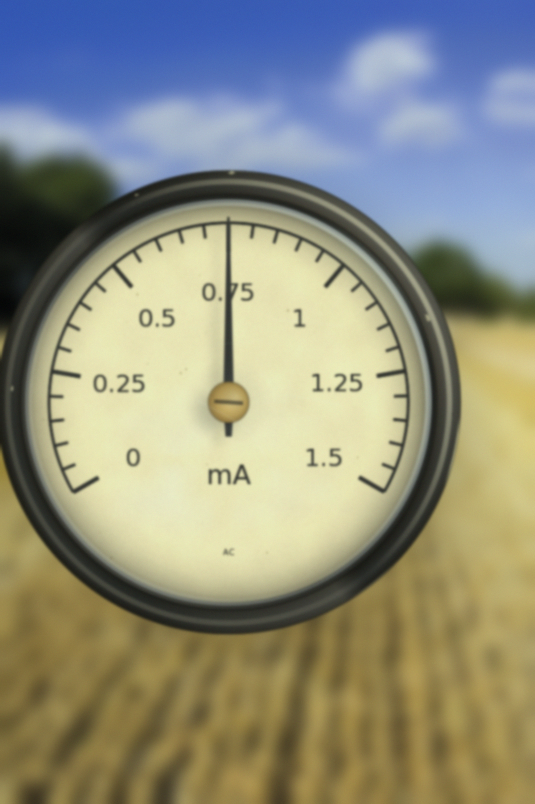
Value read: 0.75 mA
